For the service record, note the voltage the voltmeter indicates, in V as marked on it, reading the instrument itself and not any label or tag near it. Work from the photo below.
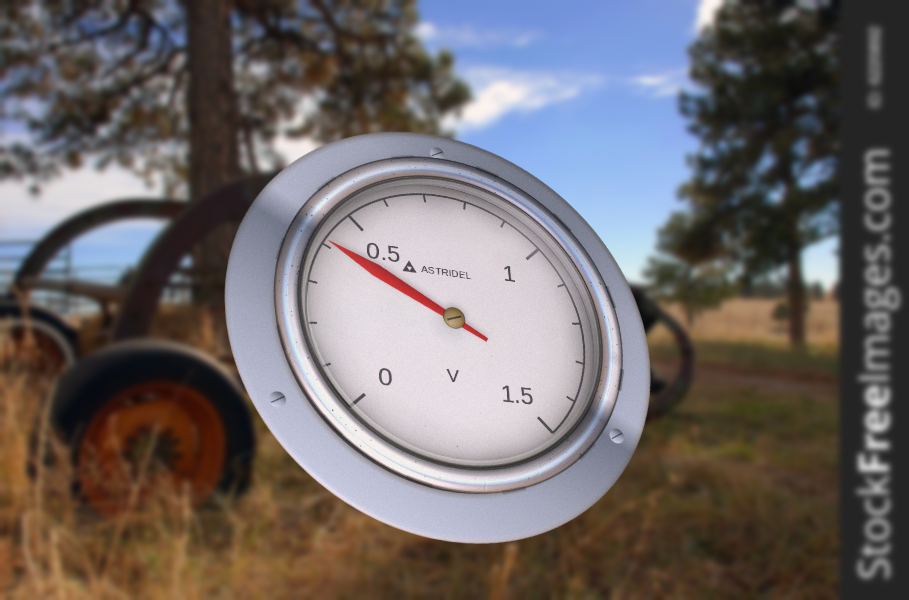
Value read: 0.4 V
